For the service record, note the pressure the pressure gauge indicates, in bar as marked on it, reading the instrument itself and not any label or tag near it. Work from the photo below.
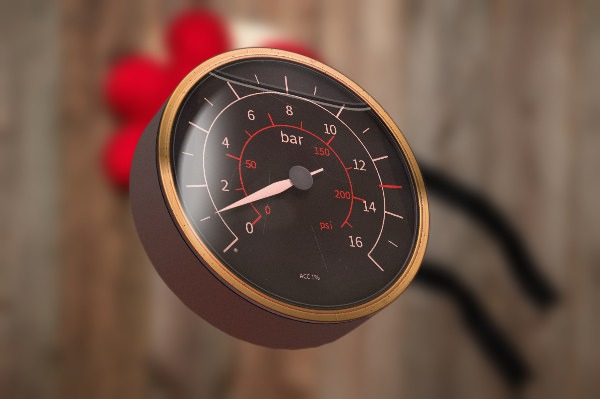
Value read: 1 bar
